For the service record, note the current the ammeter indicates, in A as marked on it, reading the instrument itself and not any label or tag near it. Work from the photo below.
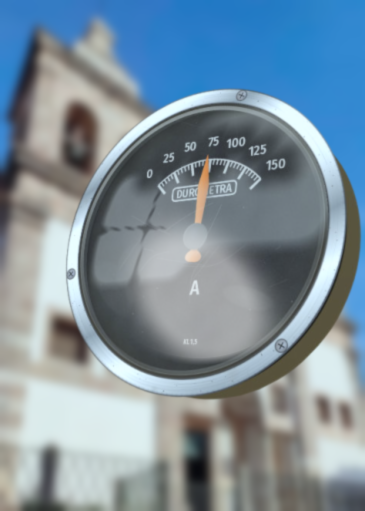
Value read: 75 A
